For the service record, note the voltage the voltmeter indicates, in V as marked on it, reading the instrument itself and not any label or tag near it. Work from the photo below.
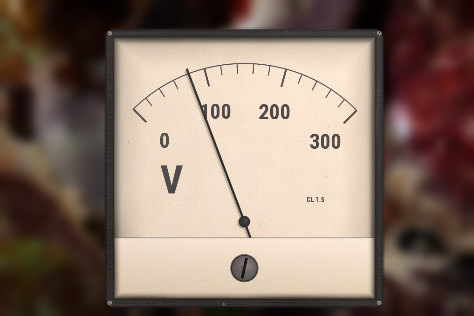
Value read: 80 V
